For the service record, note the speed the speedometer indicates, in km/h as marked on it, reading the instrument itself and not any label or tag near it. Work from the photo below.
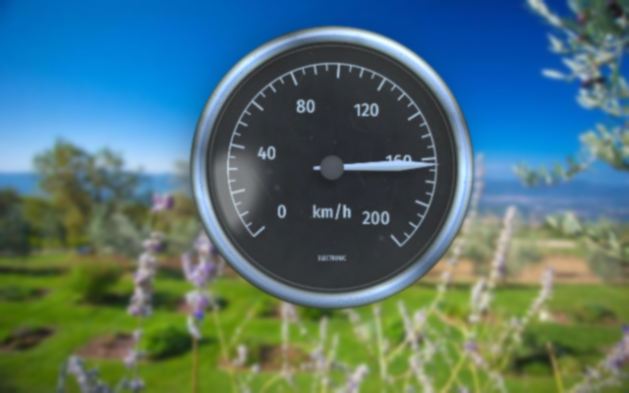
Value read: 162.5 km/h
